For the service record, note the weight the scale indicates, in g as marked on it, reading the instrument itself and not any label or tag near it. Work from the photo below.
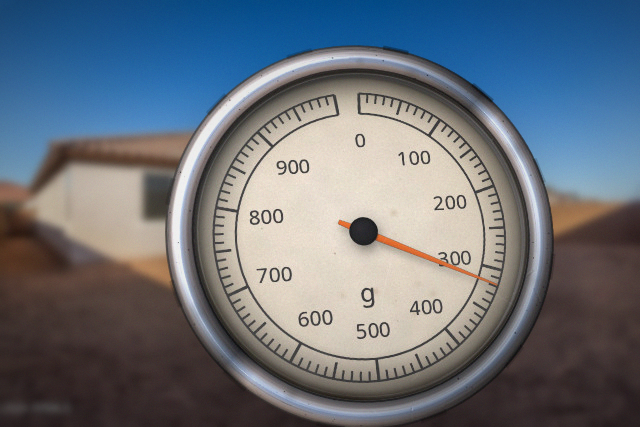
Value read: 320 g
